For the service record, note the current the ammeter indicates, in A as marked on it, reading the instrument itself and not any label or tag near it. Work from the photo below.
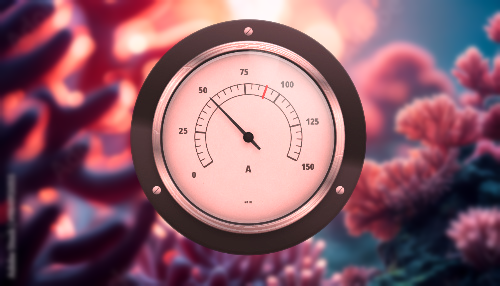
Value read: 50 A
